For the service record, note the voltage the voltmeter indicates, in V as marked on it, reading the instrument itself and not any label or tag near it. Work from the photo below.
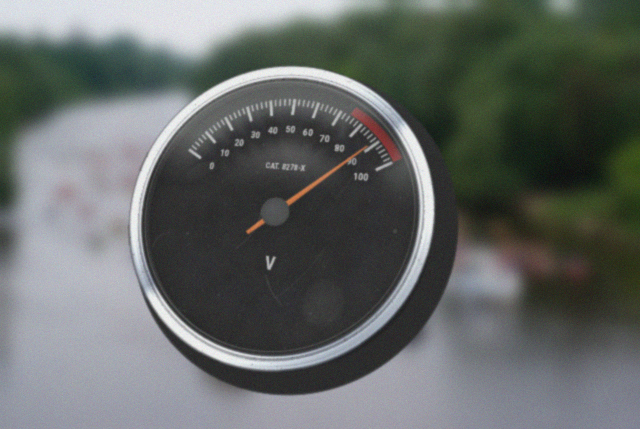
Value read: 90 V
